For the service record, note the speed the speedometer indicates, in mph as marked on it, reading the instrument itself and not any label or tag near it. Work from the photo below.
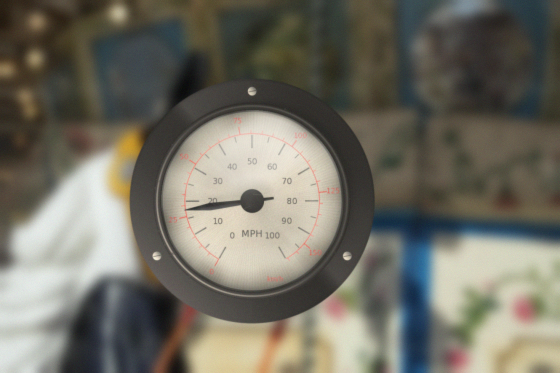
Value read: 17.5 mph
